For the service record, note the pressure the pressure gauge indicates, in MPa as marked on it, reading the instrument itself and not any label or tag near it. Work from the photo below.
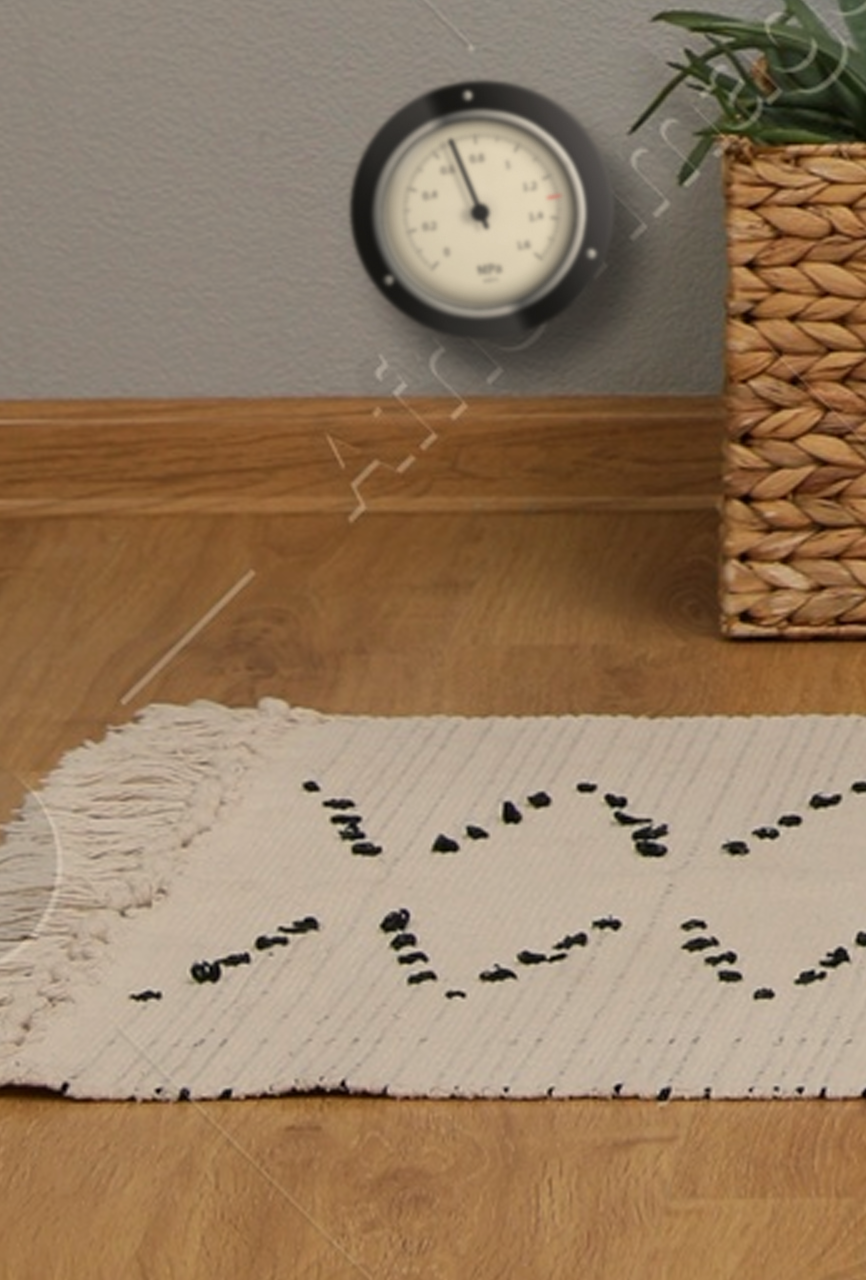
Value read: 0.7 MPa
